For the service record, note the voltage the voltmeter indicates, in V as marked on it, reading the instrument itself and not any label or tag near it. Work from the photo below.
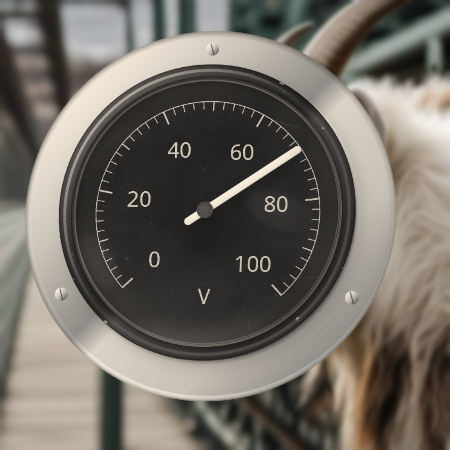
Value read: 70 V
